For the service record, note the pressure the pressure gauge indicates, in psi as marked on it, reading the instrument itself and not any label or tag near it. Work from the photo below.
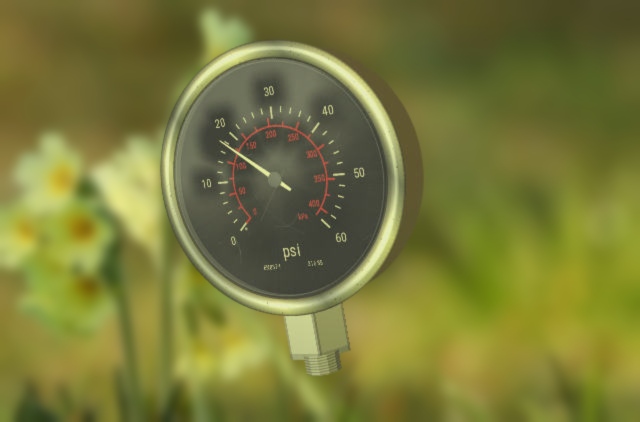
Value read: 18 psi
